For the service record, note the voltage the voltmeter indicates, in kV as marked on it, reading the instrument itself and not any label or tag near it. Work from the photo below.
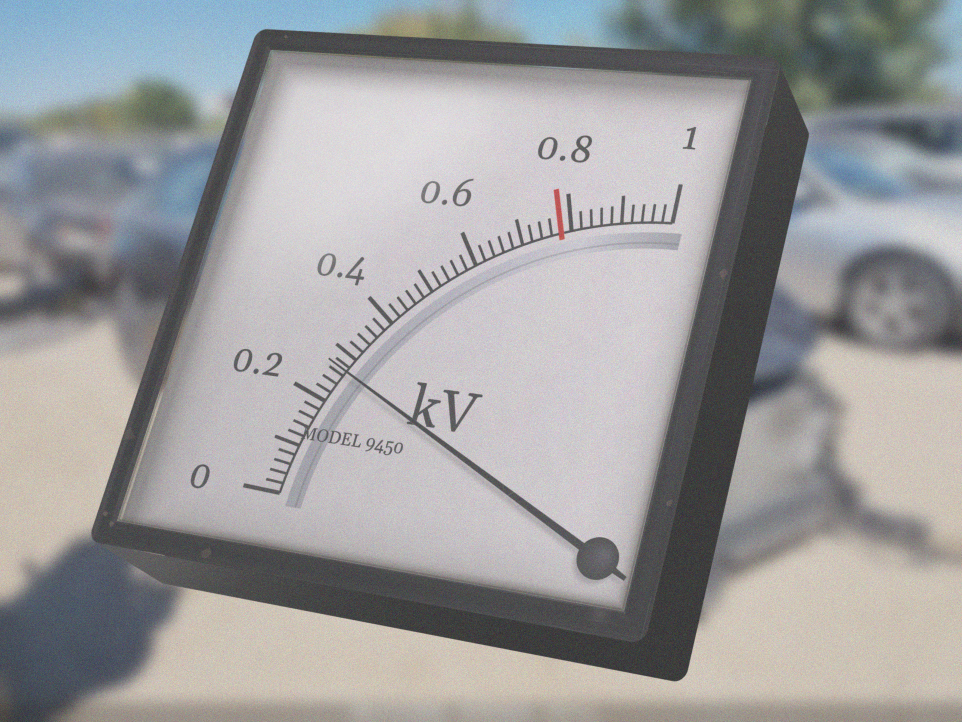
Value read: 0.27 kV
